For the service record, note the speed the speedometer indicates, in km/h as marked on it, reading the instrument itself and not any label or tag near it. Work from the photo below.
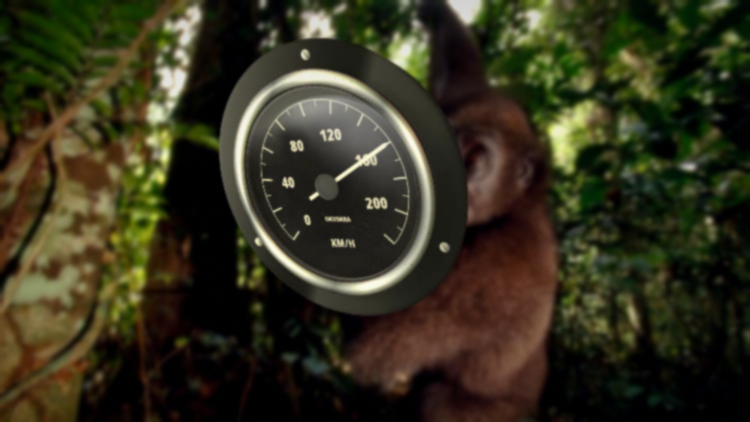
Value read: 160 km/h
